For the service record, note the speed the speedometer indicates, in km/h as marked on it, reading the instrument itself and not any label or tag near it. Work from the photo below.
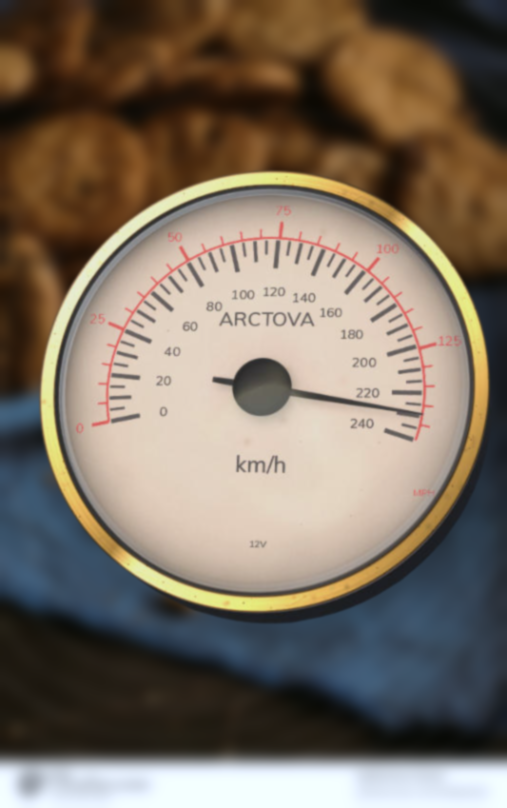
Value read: 230 km/h
